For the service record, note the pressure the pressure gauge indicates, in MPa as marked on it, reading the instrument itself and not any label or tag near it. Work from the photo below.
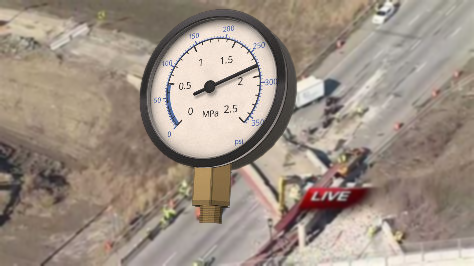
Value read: 1.9 MPa
